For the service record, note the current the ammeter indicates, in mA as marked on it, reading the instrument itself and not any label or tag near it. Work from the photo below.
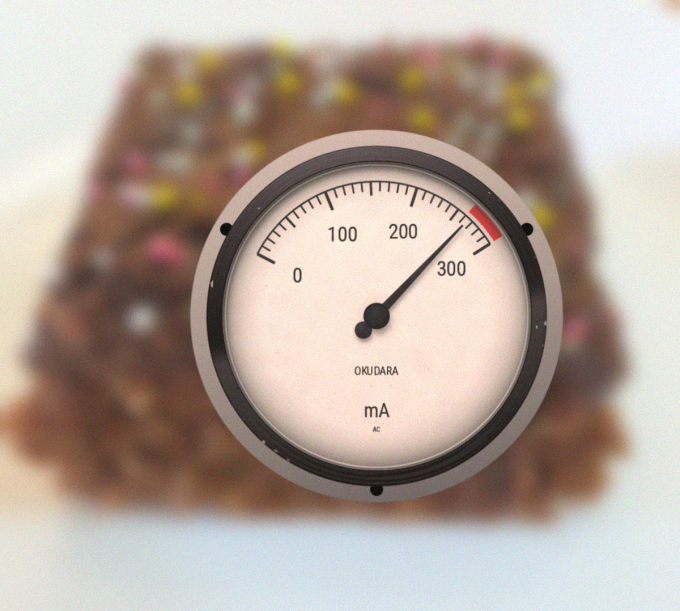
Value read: 265 mA
